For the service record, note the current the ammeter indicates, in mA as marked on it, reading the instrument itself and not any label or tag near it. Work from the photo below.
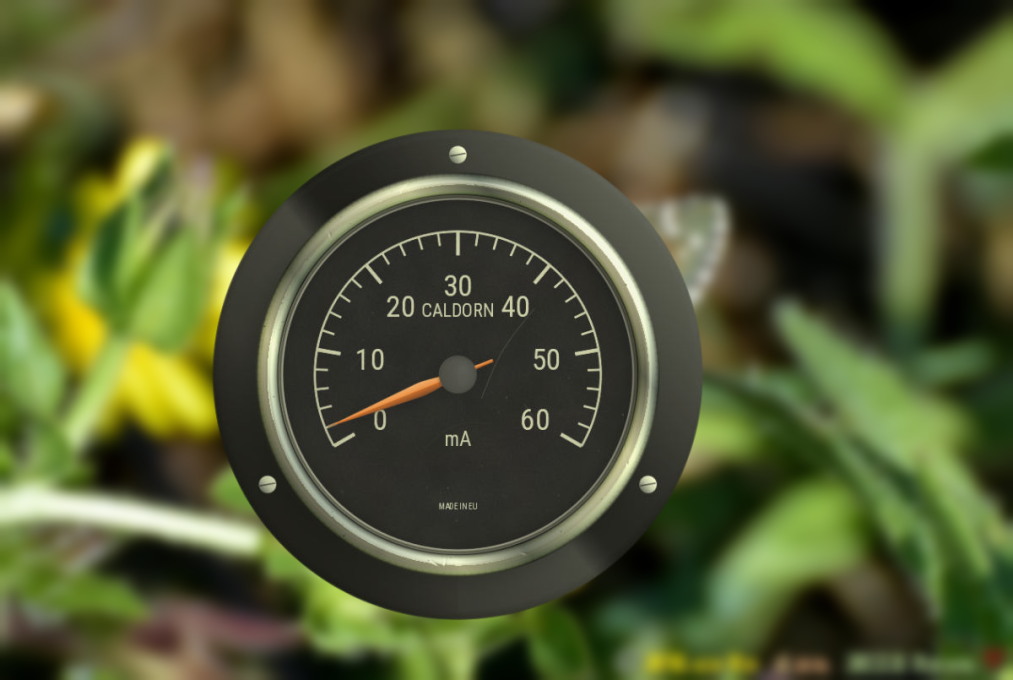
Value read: 2 mA
